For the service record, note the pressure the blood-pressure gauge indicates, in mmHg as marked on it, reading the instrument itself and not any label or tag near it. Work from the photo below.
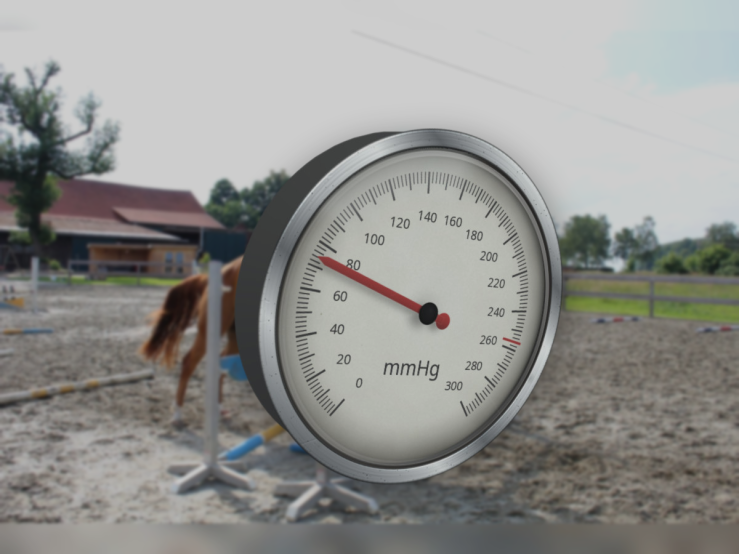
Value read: 74 mmHg
